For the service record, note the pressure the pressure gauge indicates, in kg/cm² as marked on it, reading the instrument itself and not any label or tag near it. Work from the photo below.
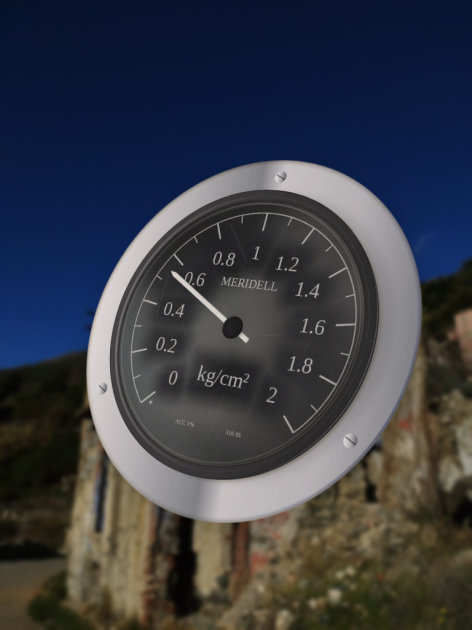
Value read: 0.55 kg/cm²
